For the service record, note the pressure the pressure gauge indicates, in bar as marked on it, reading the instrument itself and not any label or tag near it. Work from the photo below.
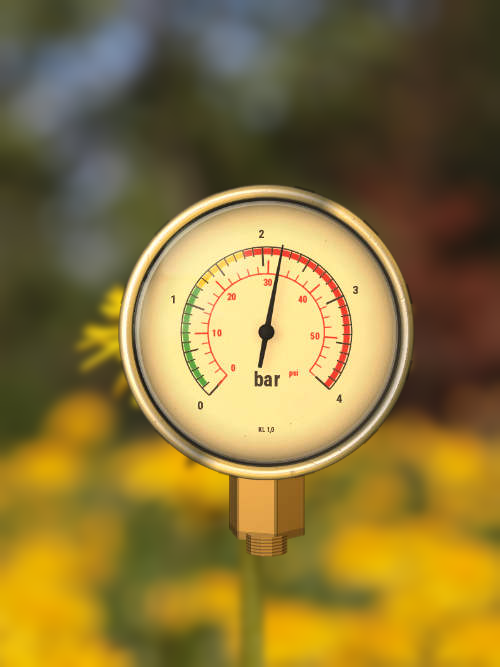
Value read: 2.2 bar
